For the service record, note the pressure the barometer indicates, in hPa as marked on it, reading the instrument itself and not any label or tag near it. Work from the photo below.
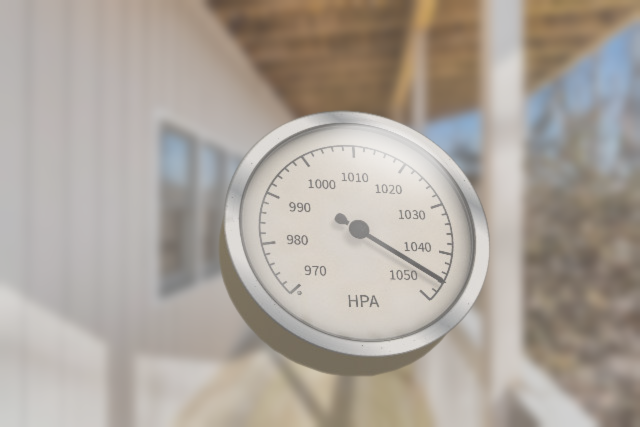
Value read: 1046 hPa
